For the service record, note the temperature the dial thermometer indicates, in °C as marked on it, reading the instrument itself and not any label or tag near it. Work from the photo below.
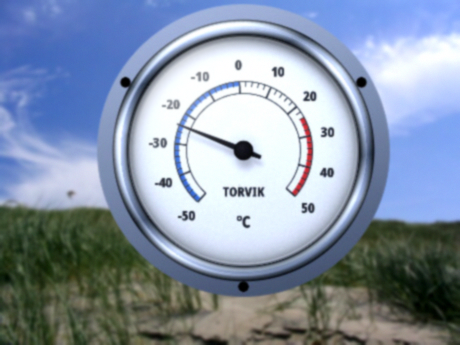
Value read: -24 °C
